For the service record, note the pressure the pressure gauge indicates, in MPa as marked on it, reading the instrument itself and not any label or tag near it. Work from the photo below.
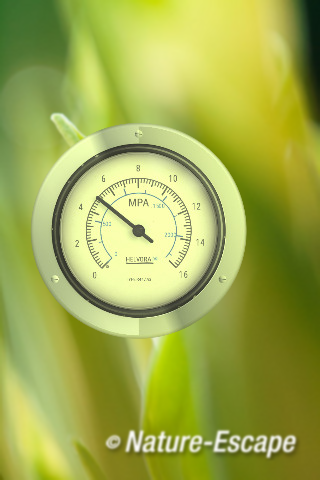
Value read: 5 MPa
